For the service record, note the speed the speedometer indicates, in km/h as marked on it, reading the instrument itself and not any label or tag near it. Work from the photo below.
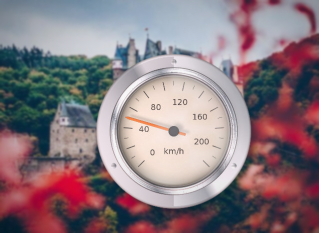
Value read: 50 km/h
